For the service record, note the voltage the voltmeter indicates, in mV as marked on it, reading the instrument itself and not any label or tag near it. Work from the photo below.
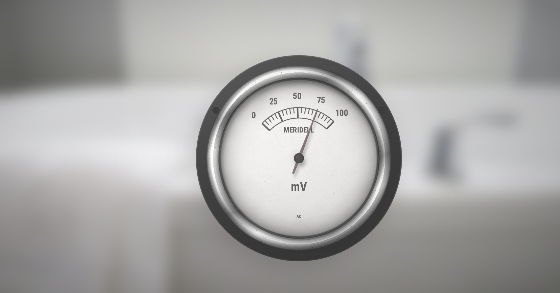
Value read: 75 mV
